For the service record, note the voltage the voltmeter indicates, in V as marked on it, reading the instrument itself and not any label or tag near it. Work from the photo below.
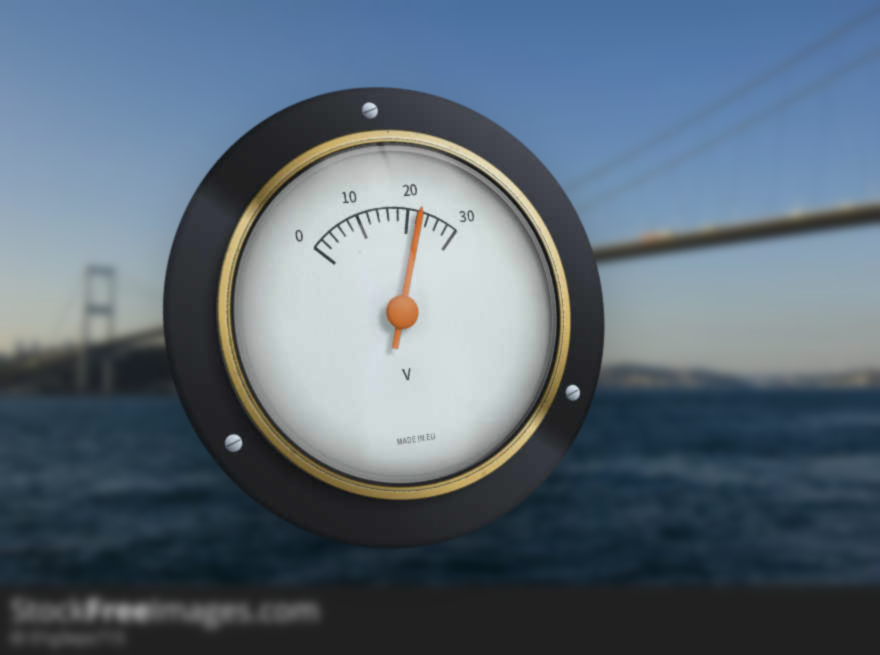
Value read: 22 V
